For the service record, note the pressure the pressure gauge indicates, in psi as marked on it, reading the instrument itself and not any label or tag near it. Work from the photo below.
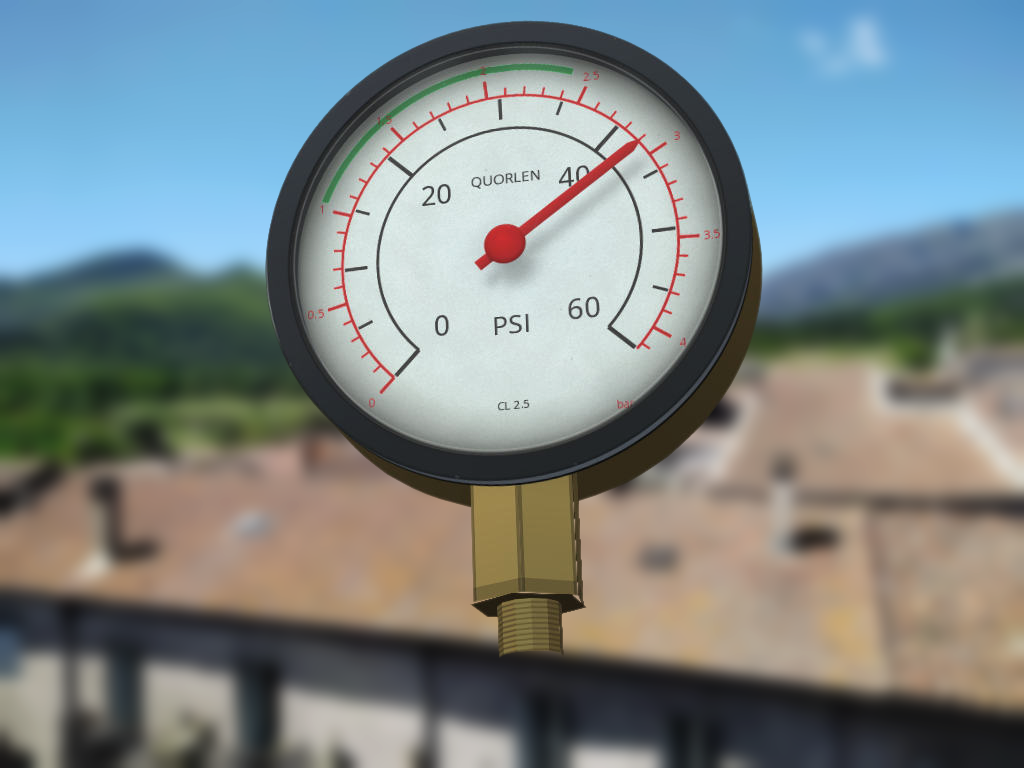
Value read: 42.5 psi
